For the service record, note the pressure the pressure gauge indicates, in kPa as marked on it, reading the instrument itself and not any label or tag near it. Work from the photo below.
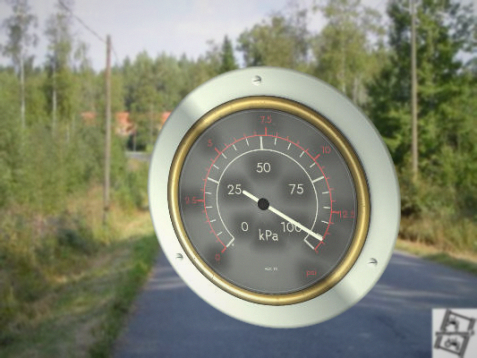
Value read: 95 kPa
